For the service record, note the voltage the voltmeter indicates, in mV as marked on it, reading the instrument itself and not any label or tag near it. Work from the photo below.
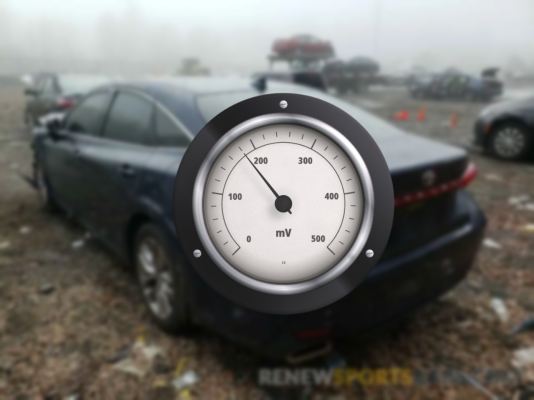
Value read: 180 mV
